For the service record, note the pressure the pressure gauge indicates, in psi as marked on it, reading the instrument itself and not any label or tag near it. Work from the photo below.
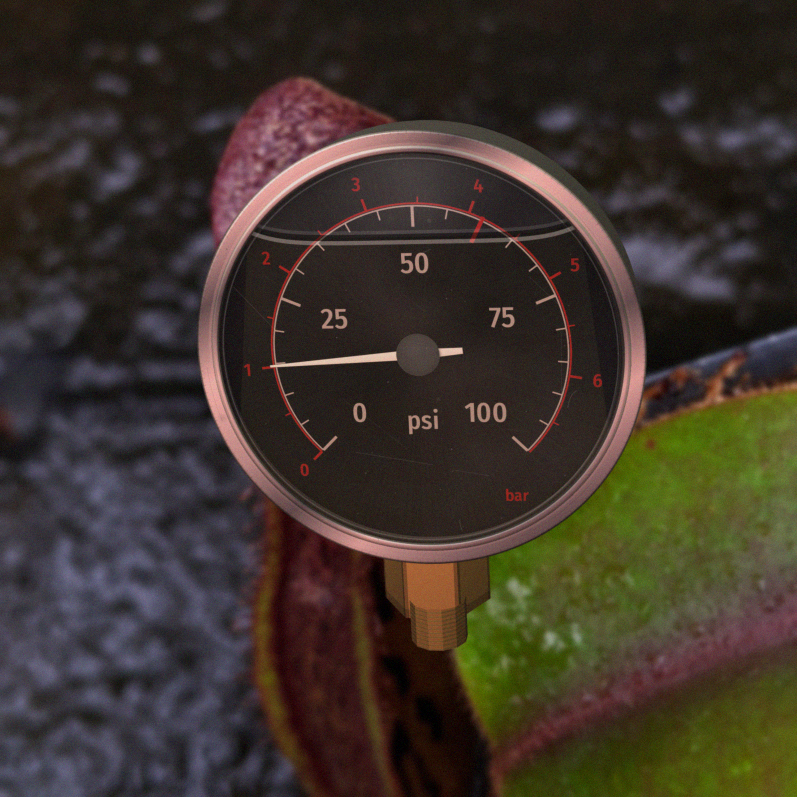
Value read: 15 psi
